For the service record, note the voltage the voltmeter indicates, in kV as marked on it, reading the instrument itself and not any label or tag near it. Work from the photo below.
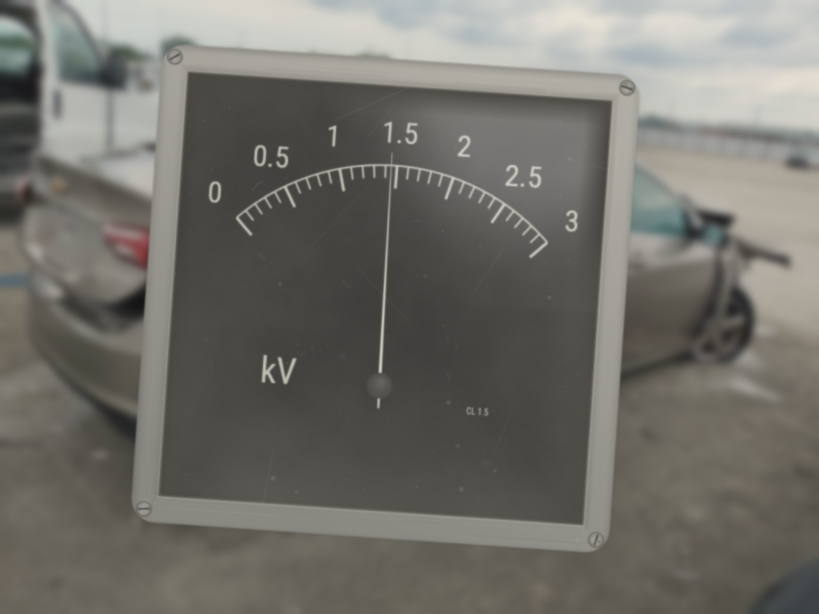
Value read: 1.45 kV
